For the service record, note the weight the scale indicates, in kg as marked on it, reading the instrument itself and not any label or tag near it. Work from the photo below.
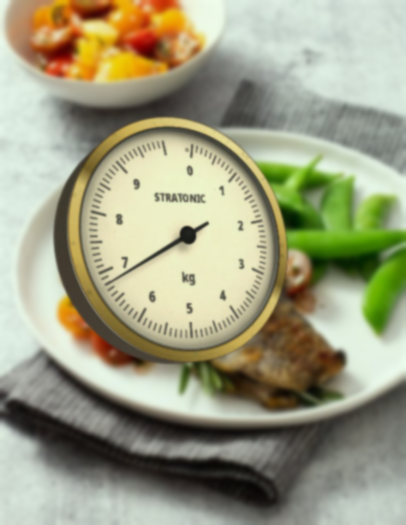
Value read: 6.8 kg
